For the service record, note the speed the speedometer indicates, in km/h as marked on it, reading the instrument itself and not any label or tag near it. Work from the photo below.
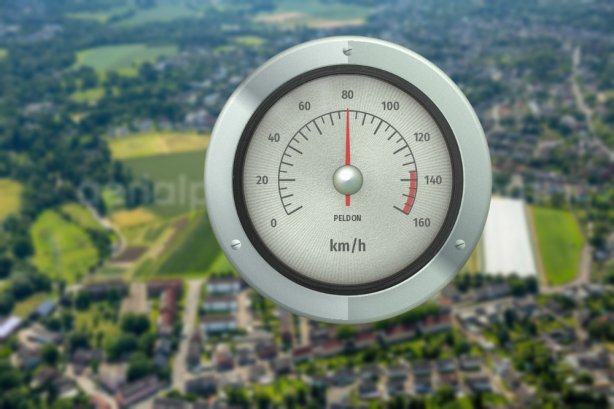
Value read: 80 km/h
